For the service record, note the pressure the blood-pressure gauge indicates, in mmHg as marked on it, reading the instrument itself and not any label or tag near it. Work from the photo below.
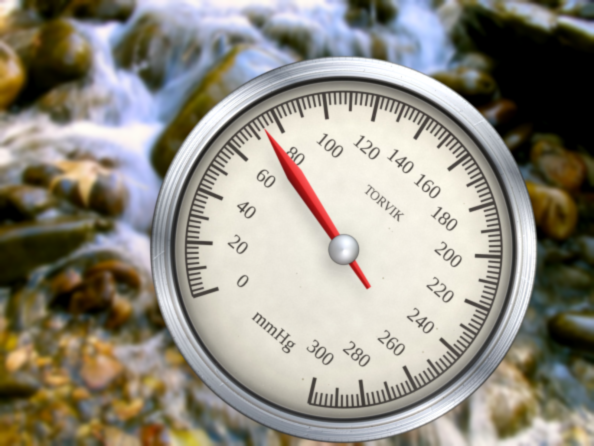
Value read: 74 mmHg
